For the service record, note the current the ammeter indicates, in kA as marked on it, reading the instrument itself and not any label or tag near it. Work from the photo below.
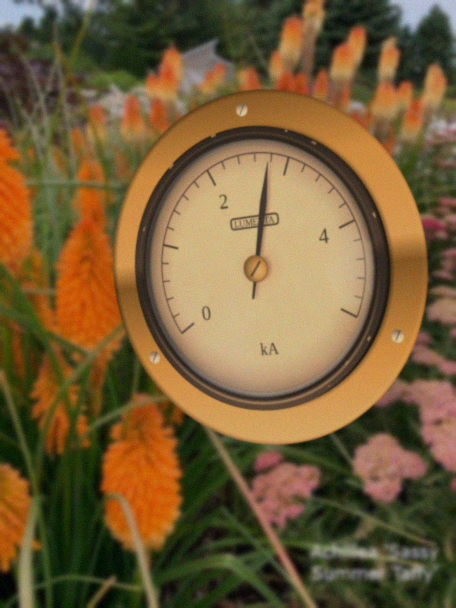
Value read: 2.8 kA
